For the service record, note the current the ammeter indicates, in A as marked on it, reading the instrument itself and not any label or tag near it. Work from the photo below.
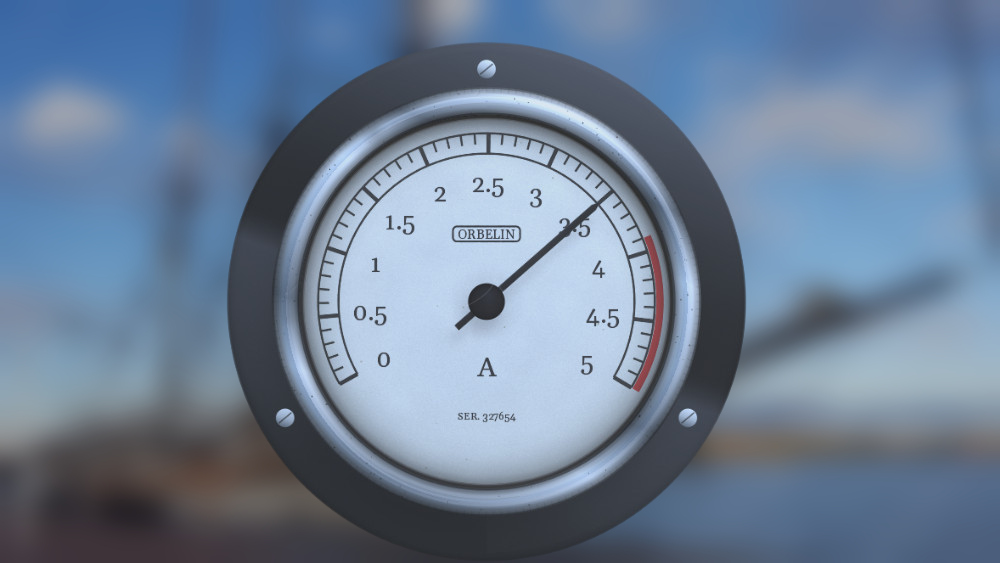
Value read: 3.5 A
